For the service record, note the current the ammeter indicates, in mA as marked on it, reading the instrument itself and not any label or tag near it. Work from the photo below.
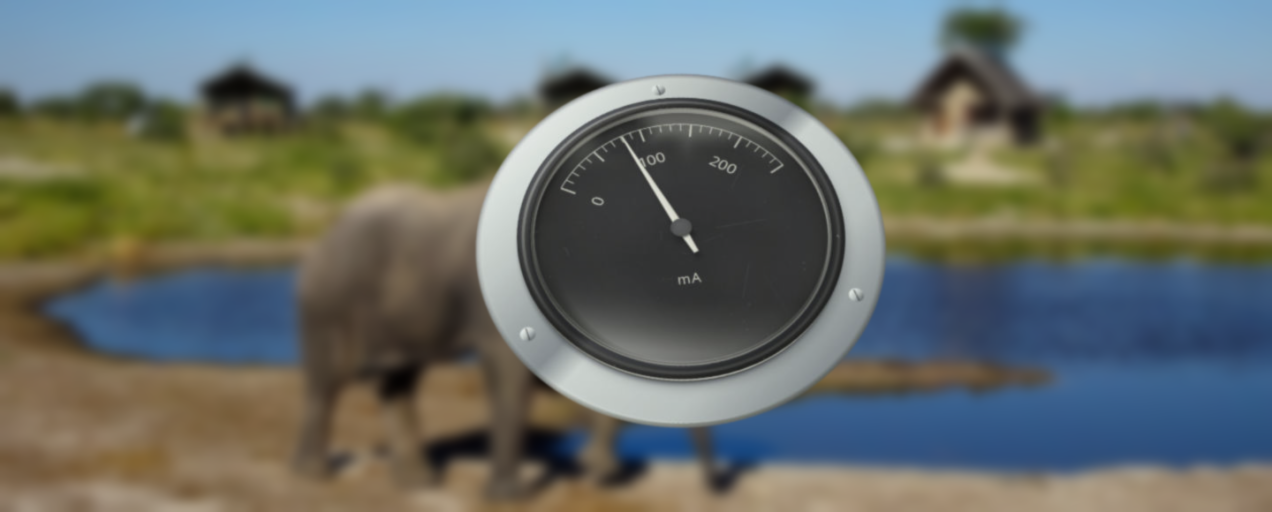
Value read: 80 mA
